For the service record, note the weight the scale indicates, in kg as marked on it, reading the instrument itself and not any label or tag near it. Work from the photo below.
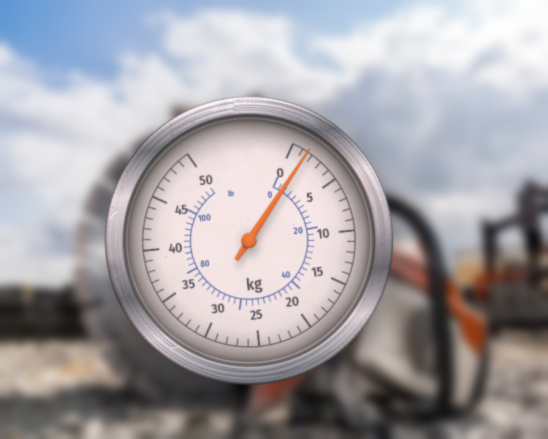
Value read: 1.5 kg
